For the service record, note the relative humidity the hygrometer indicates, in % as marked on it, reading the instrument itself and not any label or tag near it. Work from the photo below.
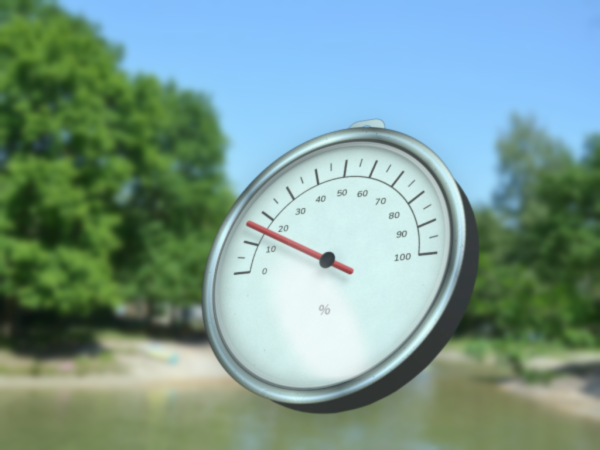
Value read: 15 %
